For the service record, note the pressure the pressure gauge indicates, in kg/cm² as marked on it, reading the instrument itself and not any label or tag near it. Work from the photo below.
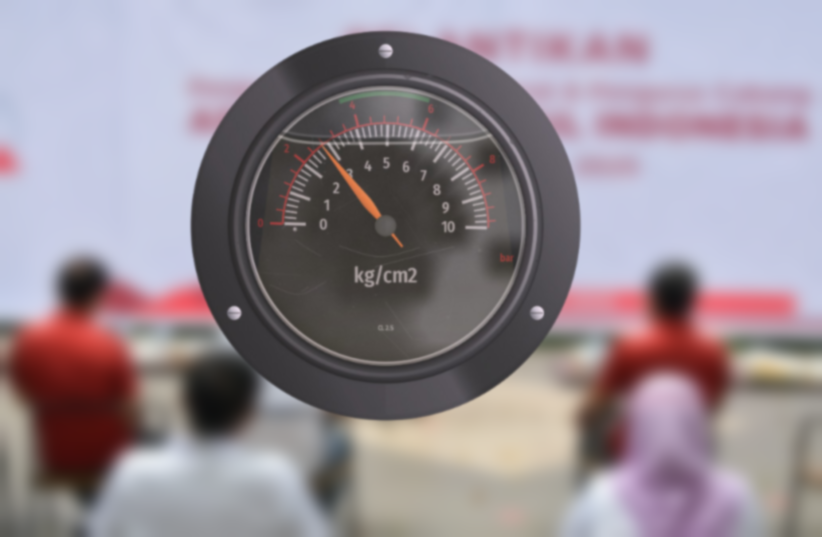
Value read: 2.8 kg/cm²
